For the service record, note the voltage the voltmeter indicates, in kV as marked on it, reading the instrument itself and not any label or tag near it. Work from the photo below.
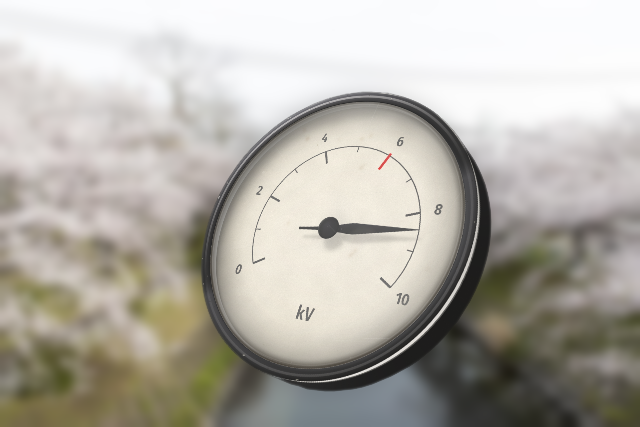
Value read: 8.5 kV
